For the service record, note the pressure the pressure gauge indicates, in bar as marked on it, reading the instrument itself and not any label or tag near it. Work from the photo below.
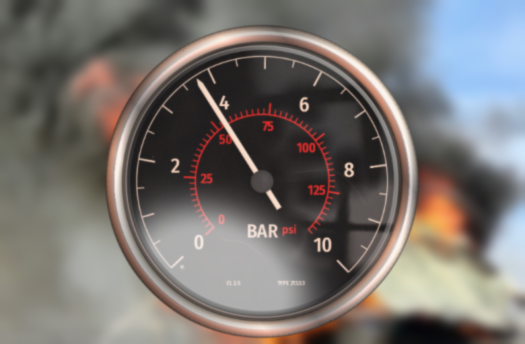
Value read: 3.75 bar
